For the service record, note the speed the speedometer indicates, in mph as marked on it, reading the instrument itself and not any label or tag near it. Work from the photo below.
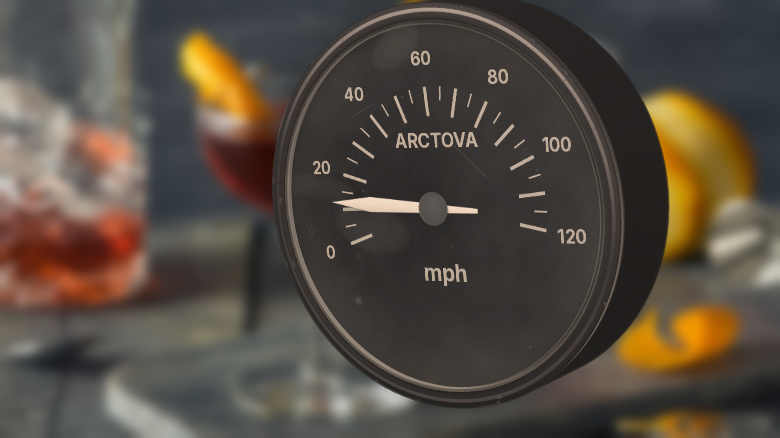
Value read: 12.5 mph
